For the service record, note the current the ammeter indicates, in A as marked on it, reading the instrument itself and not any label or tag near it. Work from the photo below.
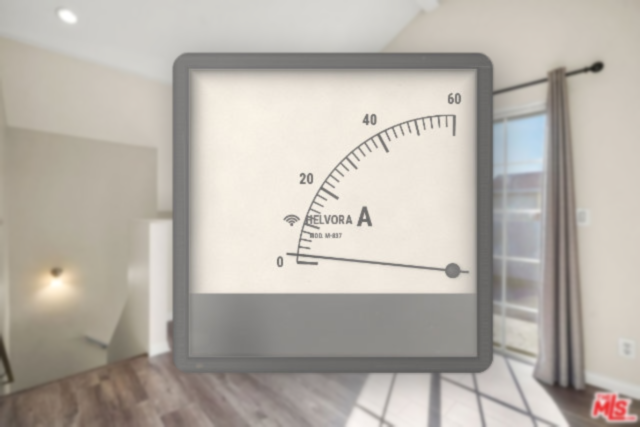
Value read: 2 A
